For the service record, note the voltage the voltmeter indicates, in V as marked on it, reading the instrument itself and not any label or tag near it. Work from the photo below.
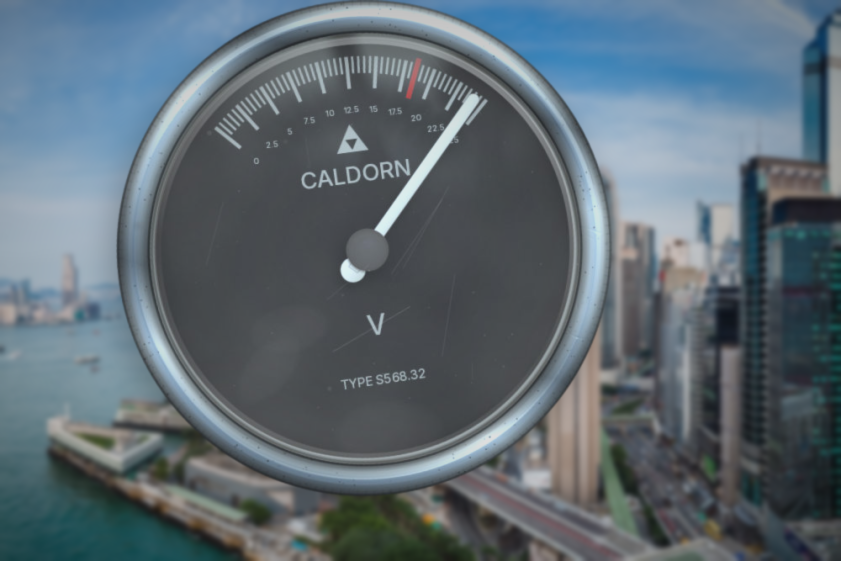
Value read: 24 V
